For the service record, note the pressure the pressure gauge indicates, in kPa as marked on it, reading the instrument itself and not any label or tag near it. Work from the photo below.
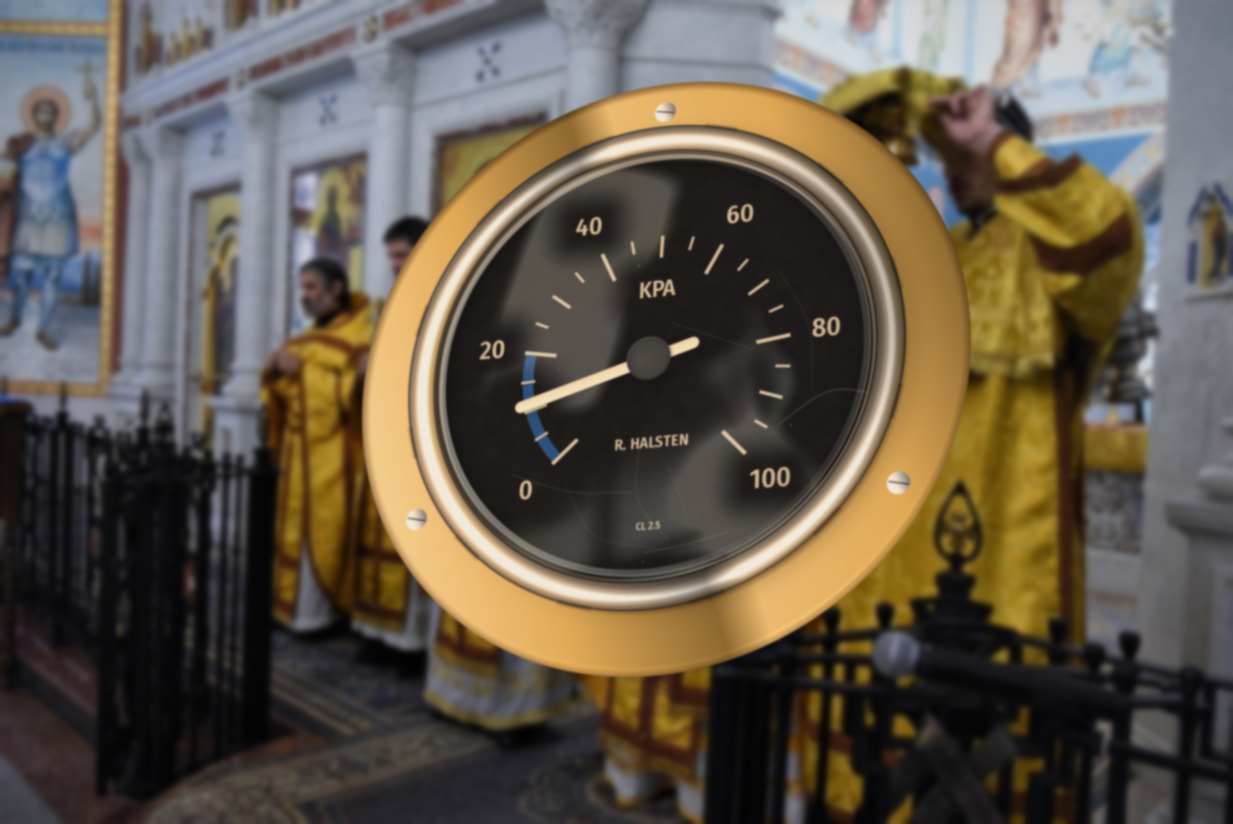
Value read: 10 kPa
